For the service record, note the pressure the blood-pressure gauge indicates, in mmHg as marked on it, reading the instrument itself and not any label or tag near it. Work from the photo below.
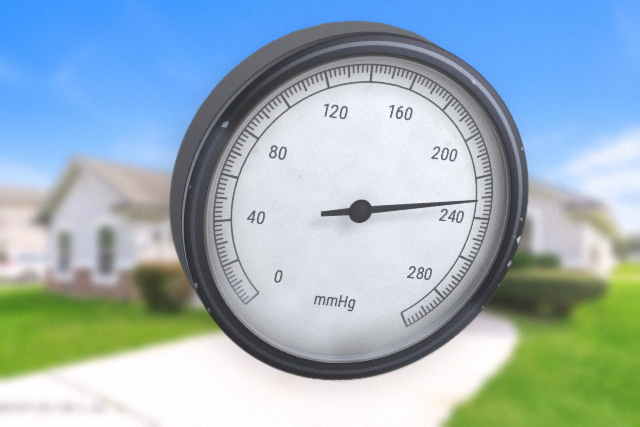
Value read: 230 mmHg
